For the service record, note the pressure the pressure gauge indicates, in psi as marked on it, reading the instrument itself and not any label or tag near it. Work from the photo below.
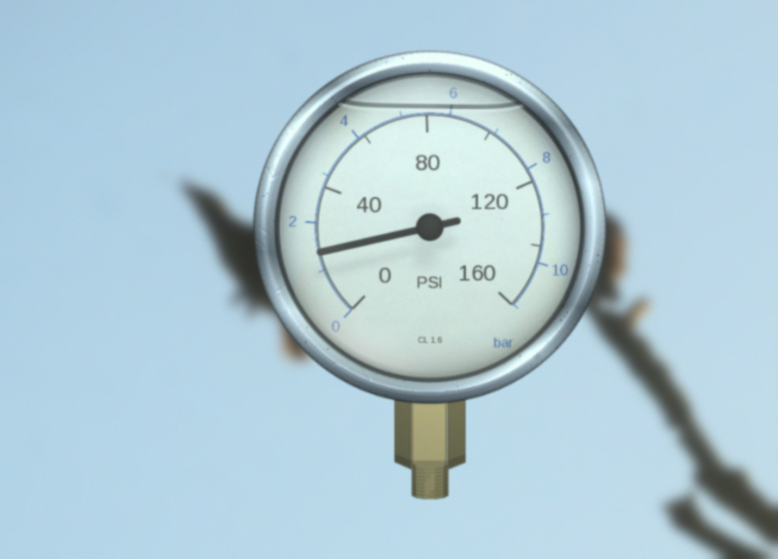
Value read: 20 psi
